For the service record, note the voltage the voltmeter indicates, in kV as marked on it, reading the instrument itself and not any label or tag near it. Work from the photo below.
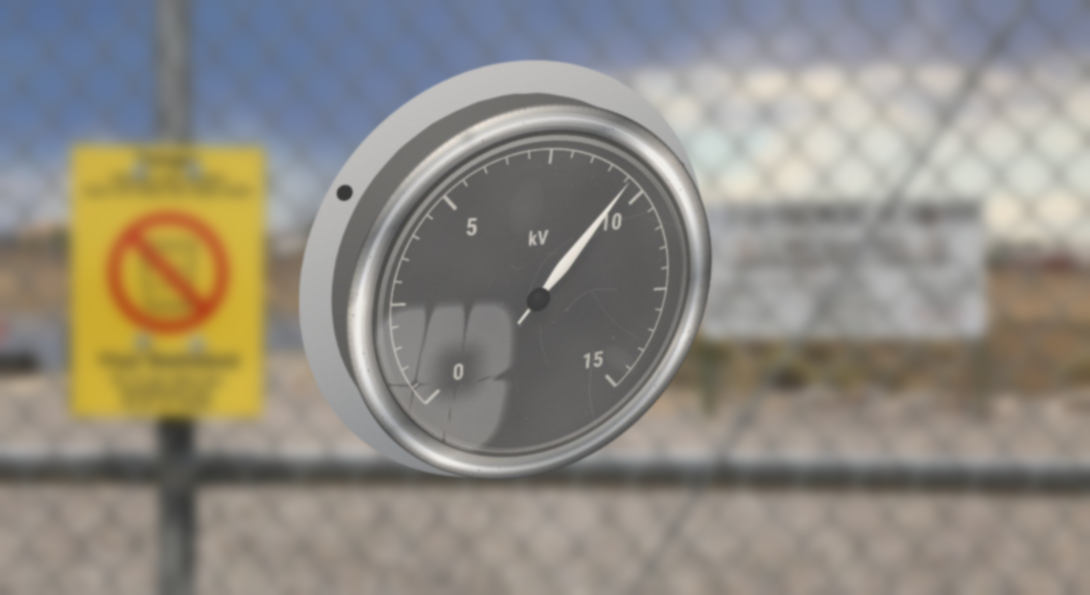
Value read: 9.5 kV
